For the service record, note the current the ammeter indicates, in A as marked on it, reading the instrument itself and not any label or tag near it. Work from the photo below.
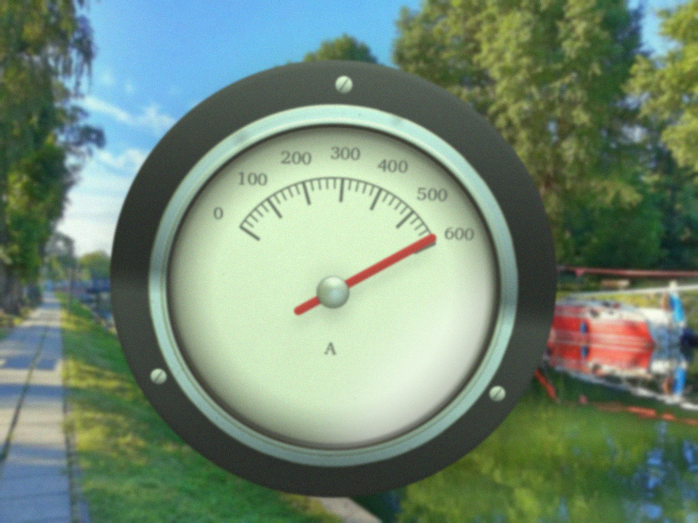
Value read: 580 A
